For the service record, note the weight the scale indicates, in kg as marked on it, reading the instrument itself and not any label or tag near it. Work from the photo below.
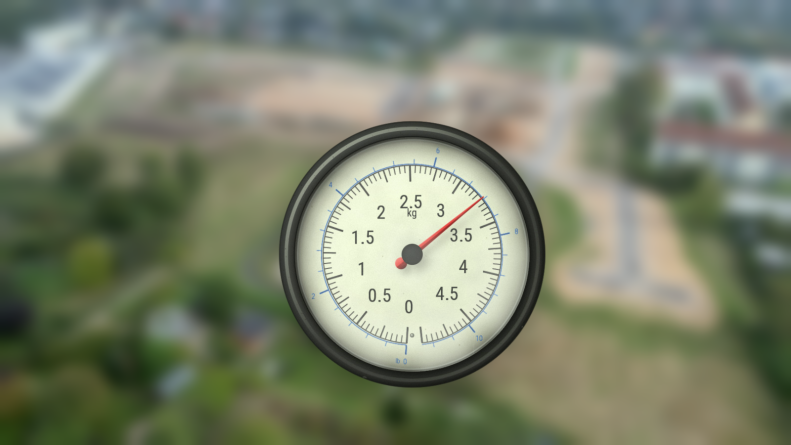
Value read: 3.25 kg
